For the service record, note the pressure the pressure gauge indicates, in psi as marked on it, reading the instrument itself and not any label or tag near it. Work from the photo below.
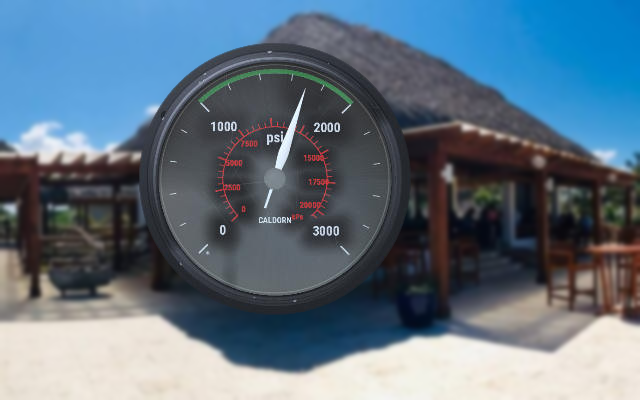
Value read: 1700 psi
